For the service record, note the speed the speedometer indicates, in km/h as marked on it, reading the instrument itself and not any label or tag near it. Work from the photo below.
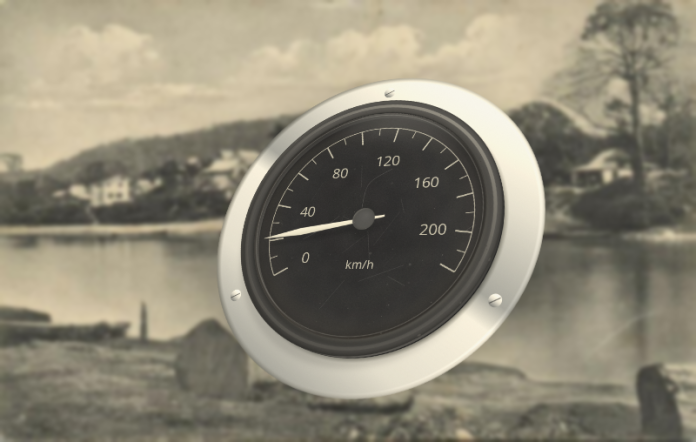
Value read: 20 km/h
